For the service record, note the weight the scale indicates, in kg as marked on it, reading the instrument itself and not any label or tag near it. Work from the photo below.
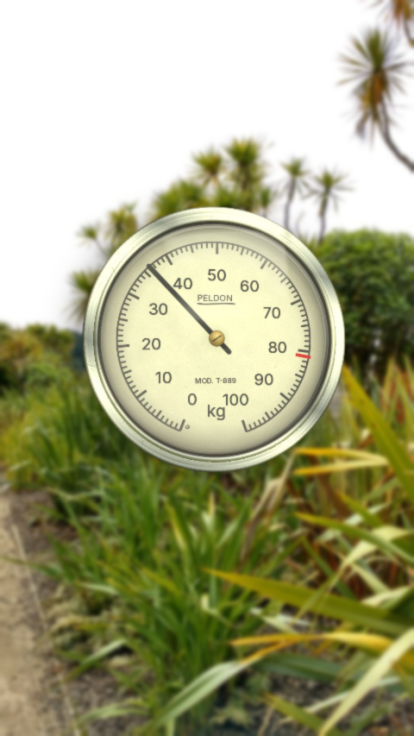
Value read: 36 kg
